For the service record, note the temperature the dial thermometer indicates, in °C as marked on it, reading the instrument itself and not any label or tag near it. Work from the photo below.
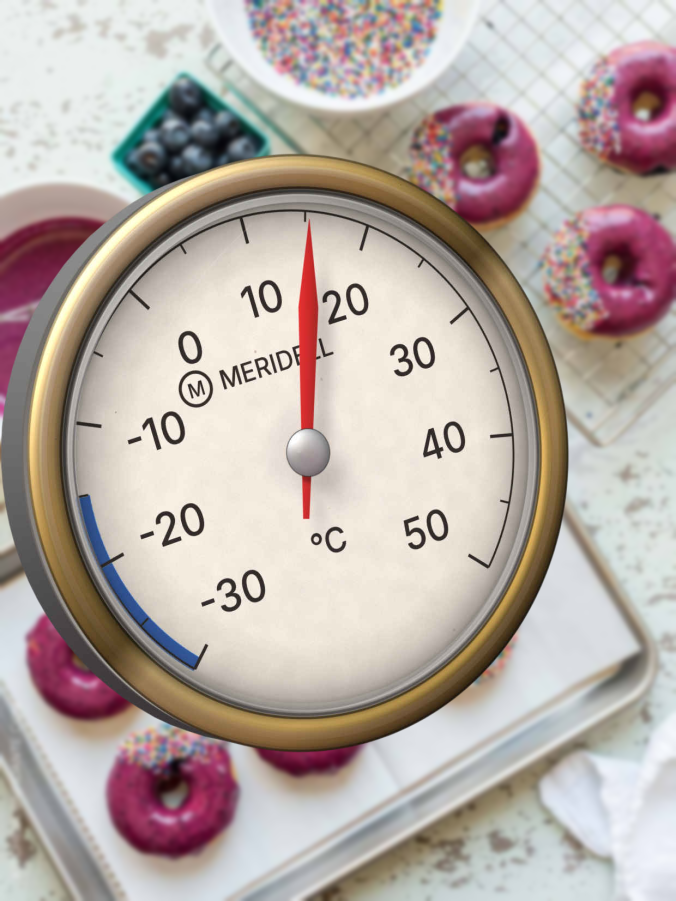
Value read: 15 °C
